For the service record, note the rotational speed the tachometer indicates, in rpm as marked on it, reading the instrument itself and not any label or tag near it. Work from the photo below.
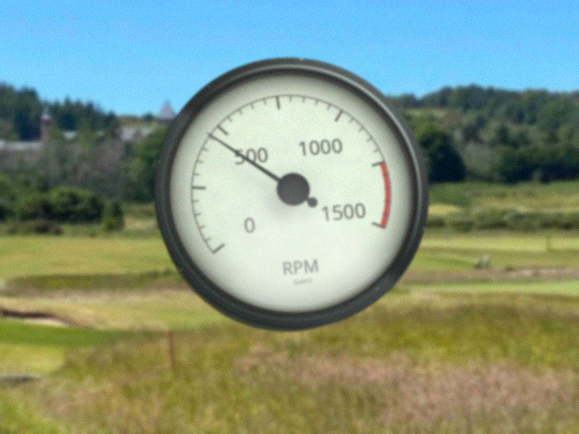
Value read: 450 rpm
